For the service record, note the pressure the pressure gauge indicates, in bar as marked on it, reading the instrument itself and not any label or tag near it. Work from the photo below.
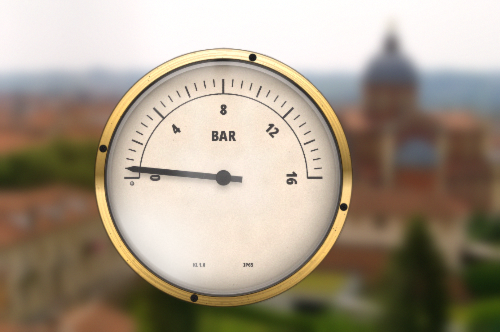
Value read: 0.5 bar
